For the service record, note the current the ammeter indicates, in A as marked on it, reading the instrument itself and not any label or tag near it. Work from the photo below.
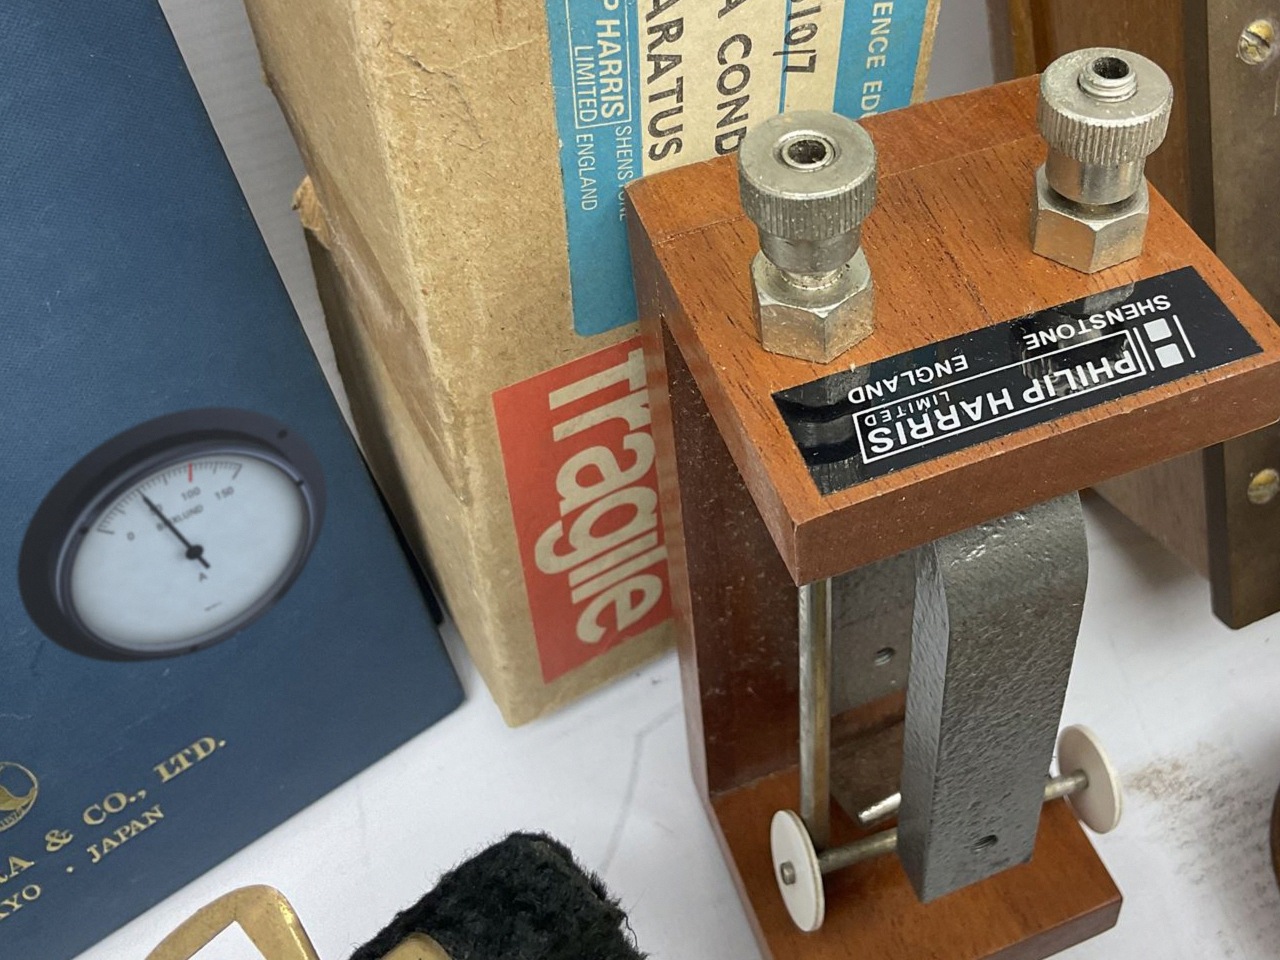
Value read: 50 A
